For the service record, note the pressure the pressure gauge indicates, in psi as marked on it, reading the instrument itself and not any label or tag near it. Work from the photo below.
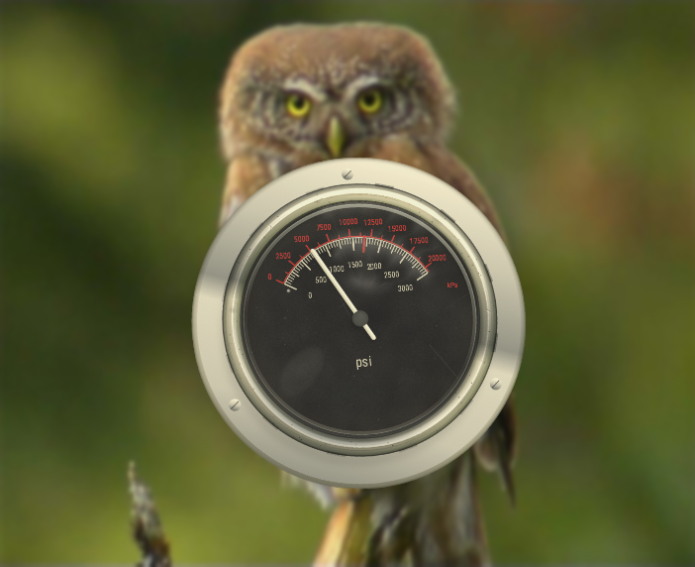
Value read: 750 psi
